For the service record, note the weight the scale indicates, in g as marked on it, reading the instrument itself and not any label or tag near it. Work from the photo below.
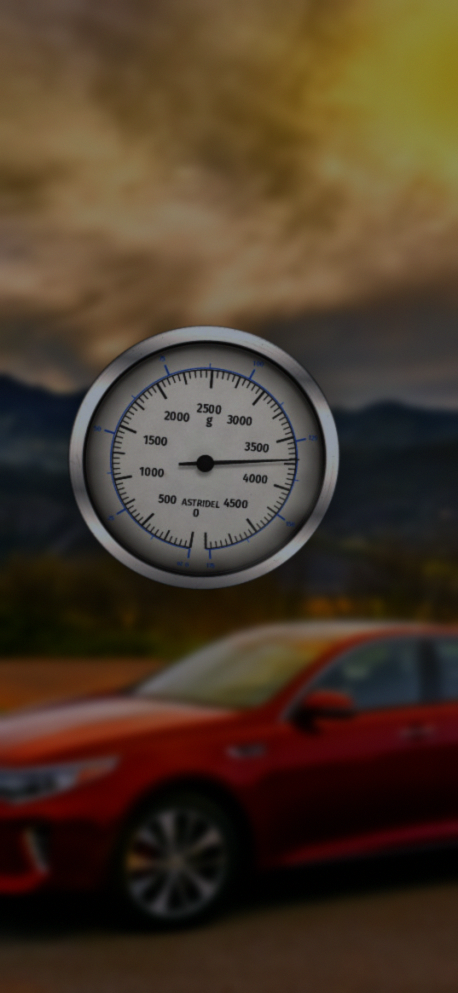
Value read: 3700 g
